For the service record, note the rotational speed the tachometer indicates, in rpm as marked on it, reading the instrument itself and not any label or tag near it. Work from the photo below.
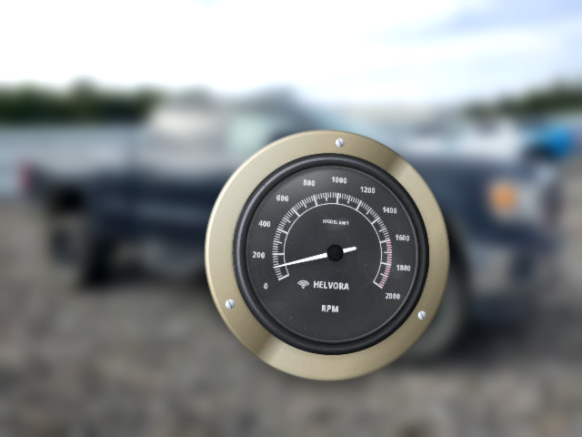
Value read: 100 rpm
